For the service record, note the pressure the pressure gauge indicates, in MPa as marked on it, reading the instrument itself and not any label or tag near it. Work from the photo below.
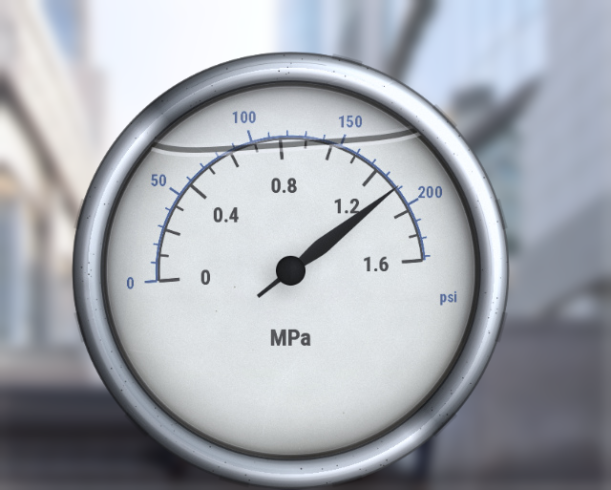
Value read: 1.3 MPa
